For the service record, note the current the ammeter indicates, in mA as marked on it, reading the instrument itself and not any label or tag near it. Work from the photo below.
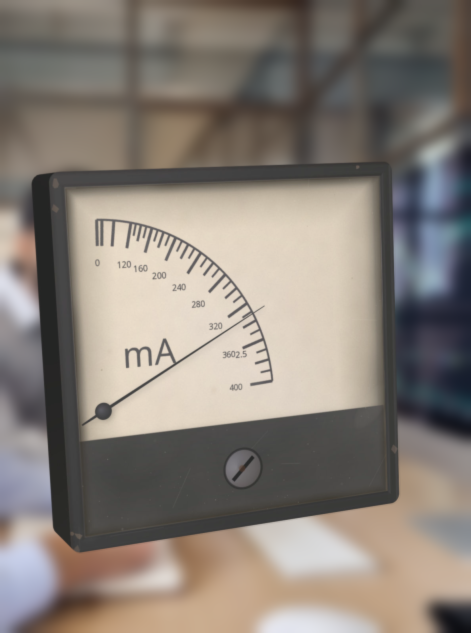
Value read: 330 mA
